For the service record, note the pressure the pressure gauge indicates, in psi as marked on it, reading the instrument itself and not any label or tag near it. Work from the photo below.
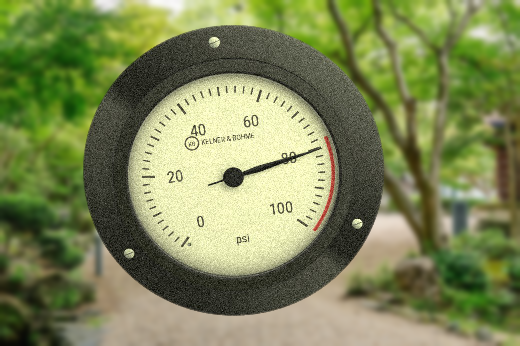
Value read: 80 psi
